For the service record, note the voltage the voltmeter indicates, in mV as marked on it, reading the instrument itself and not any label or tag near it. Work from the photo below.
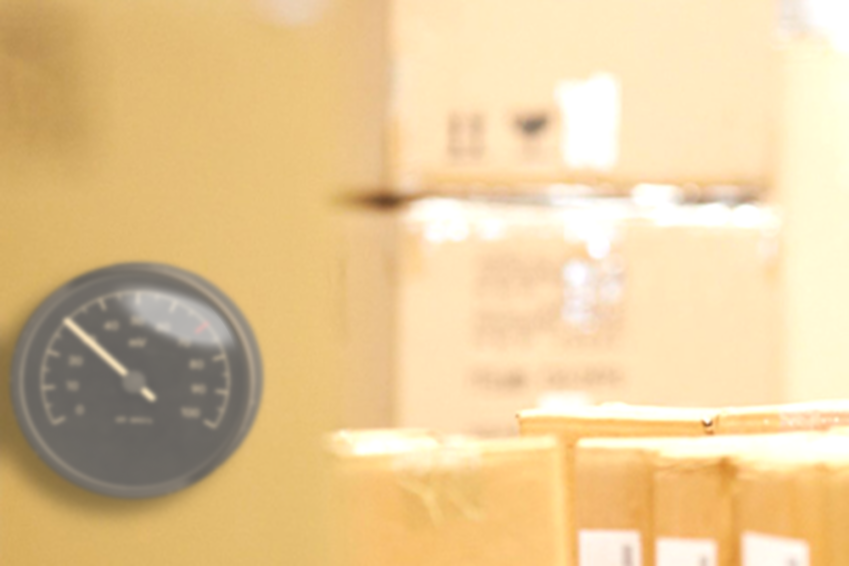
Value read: 30 mV
